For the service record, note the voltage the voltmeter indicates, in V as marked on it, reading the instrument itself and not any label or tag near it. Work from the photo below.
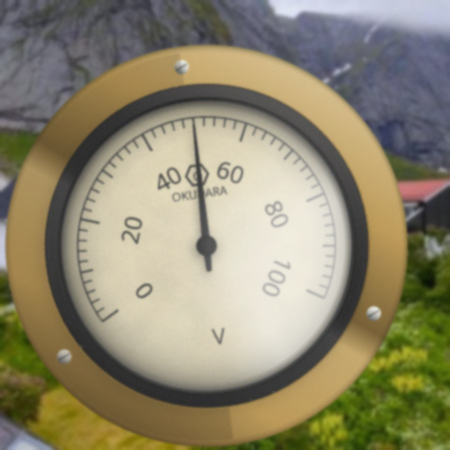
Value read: 50 V
